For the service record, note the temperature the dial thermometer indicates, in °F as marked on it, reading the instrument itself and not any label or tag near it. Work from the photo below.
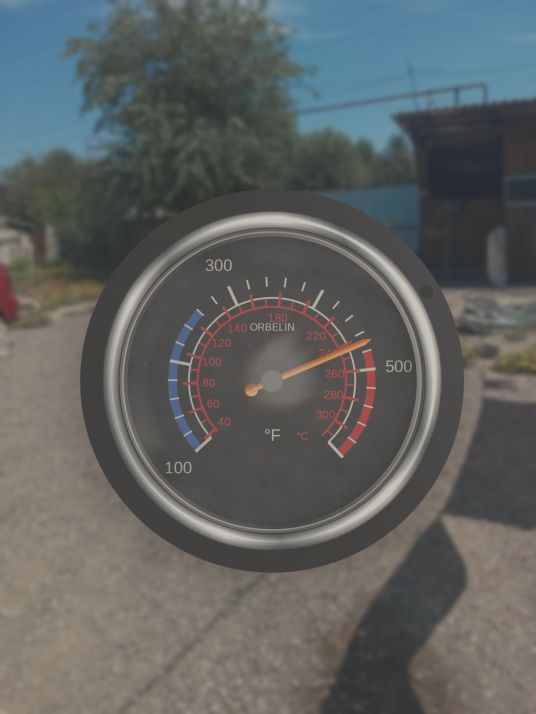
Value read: 470 °F
